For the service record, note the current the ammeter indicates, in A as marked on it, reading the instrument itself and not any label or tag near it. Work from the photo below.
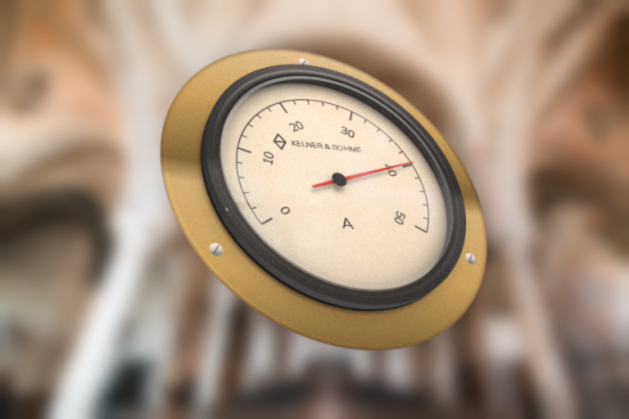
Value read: 40 A
